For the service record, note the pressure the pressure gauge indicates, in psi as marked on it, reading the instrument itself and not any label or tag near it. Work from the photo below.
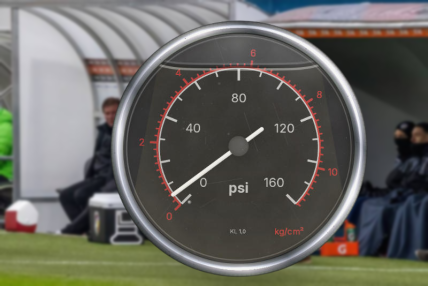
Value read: 5 psi
